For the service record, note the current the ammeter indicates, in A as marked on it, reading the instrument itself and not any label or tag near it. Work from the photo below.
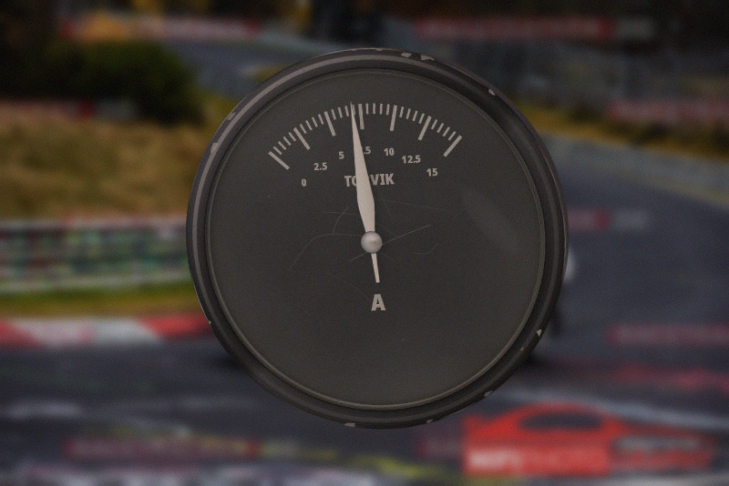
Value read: 7 A
